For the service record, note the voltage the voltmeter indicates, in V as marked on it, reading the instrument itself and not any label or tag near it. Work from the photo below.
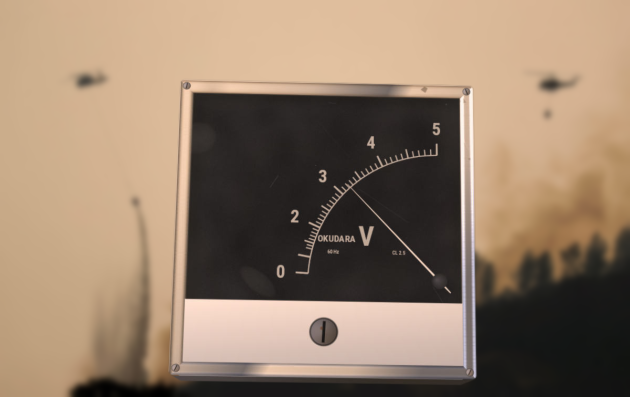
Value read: 3.2 V
